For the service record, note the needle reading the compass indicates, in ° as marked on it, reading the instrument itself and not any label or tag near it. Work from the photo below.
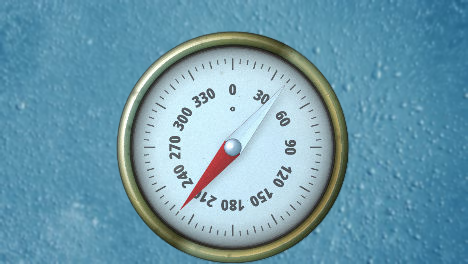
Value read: 220 °
